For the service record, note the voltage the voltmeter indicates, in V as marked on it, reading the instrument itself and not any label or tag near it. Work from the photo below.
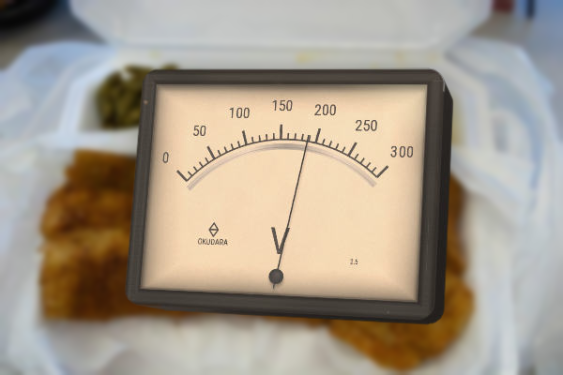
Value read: 190 V
